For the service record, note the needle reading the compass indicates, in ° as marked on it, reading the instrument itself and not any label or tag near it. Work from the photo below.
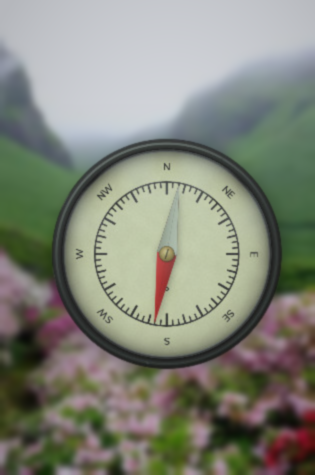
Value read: 190 °
